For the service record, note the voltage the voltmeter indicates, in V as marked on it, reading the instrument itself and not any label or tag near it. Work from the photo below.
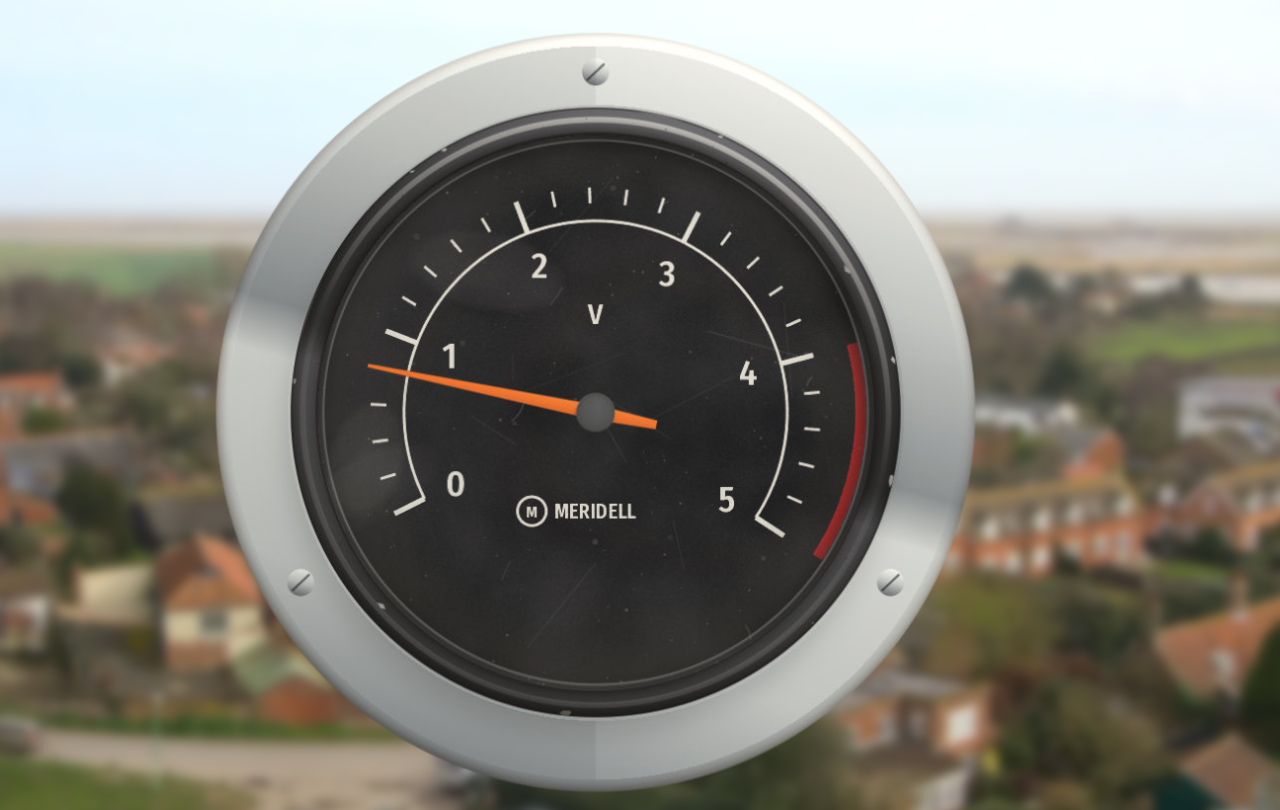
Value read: 0.8 V
